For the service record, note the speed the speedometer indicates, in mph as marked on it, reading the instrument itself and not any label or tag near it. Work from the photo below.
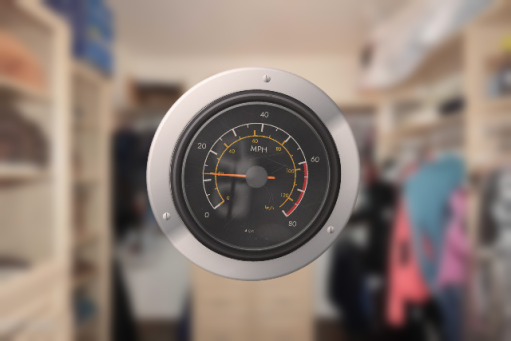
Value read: 12.5 mph
